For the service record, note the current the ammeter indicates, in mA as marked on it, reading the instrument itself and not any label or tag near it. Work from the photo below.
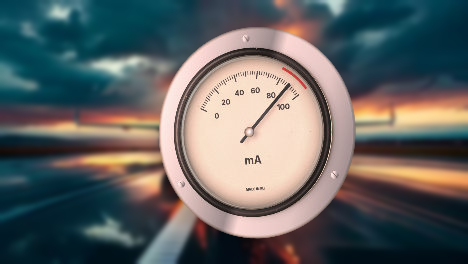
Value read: 90 mA
